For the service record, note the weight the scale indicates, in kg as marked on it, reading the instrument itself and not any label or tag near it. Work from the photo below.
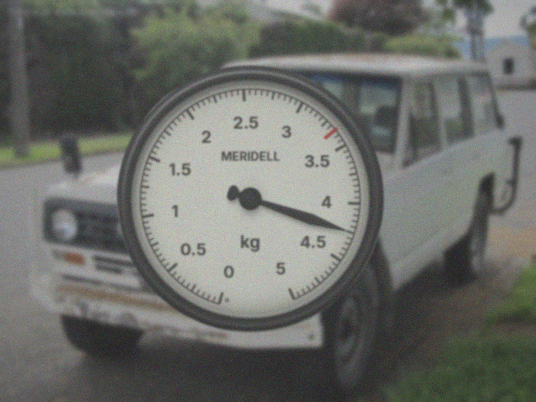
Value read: 4.25 kg
